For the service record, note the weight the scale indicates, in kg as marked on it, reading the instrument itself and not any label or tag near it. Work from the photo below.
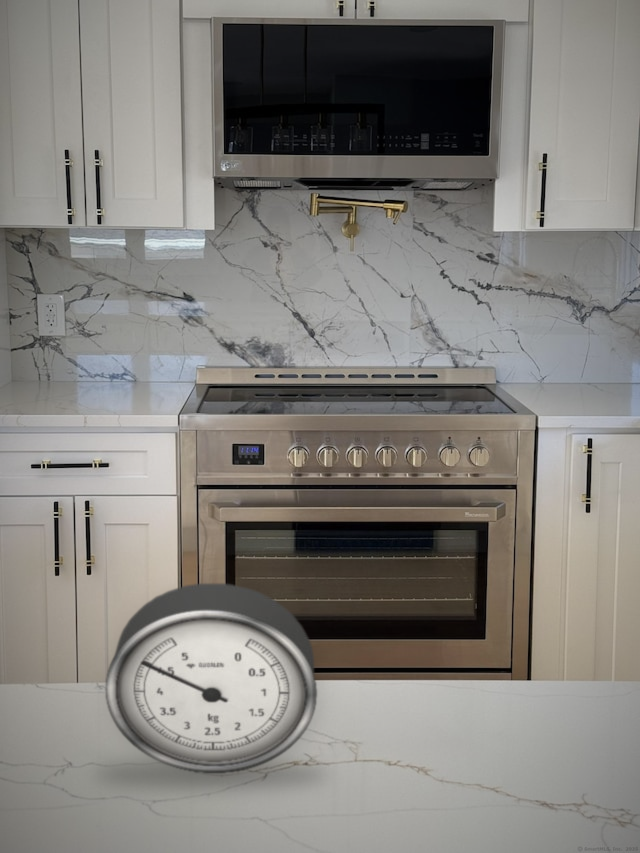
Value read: 4.5 kg
